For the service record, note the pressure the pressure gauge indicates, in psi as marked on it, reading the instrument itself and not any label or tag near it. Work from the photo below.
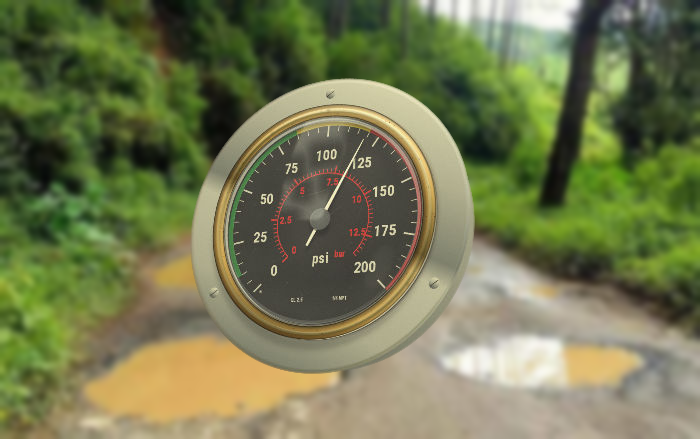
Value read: 120 psi
